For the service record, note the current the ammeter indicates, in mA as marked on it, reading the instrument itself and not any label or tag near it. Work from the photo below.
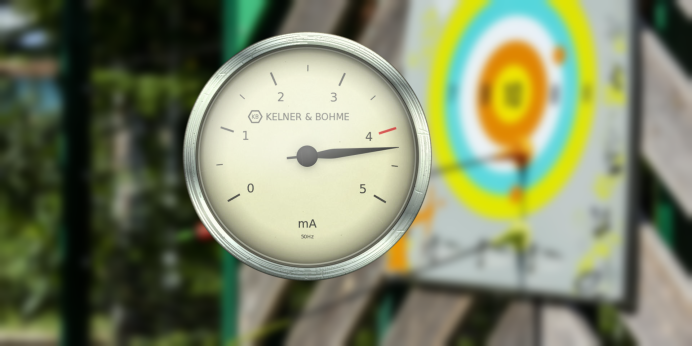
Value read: 4.25 mA
